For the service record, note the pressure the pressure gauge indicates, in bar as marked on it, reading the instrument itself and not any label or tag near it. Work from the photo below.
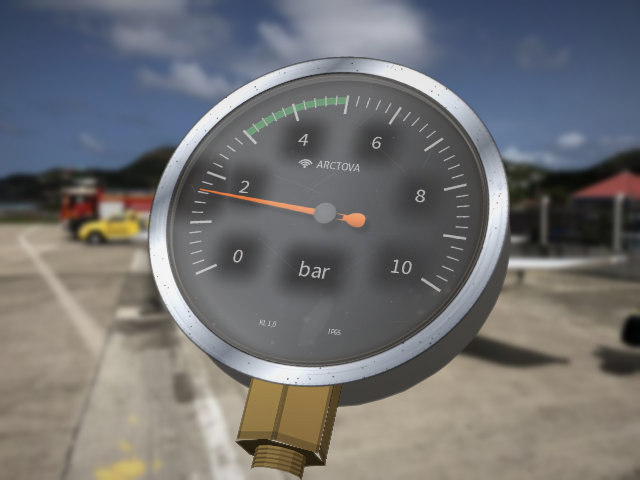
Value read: 1.6 bar
